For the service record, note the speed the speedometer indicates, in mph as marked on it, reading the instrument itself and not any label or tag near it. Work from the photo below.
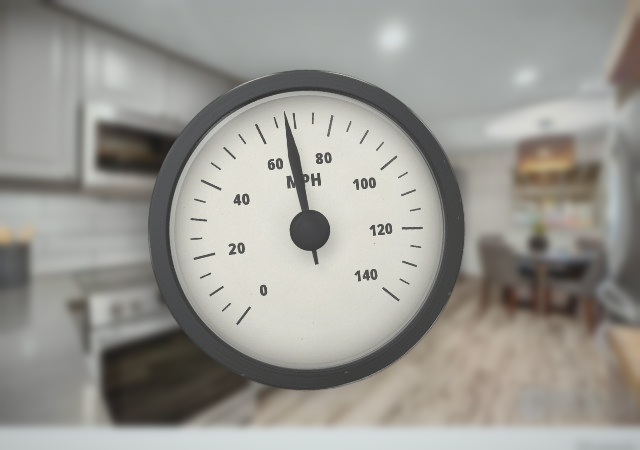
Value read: 67.5 mph
